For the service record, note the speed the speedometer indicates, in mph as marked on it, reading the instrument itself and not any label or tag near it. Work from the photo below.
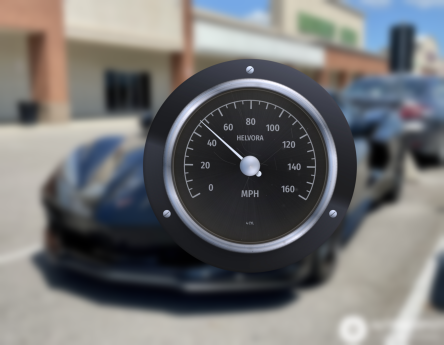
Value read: 47.5 mph
